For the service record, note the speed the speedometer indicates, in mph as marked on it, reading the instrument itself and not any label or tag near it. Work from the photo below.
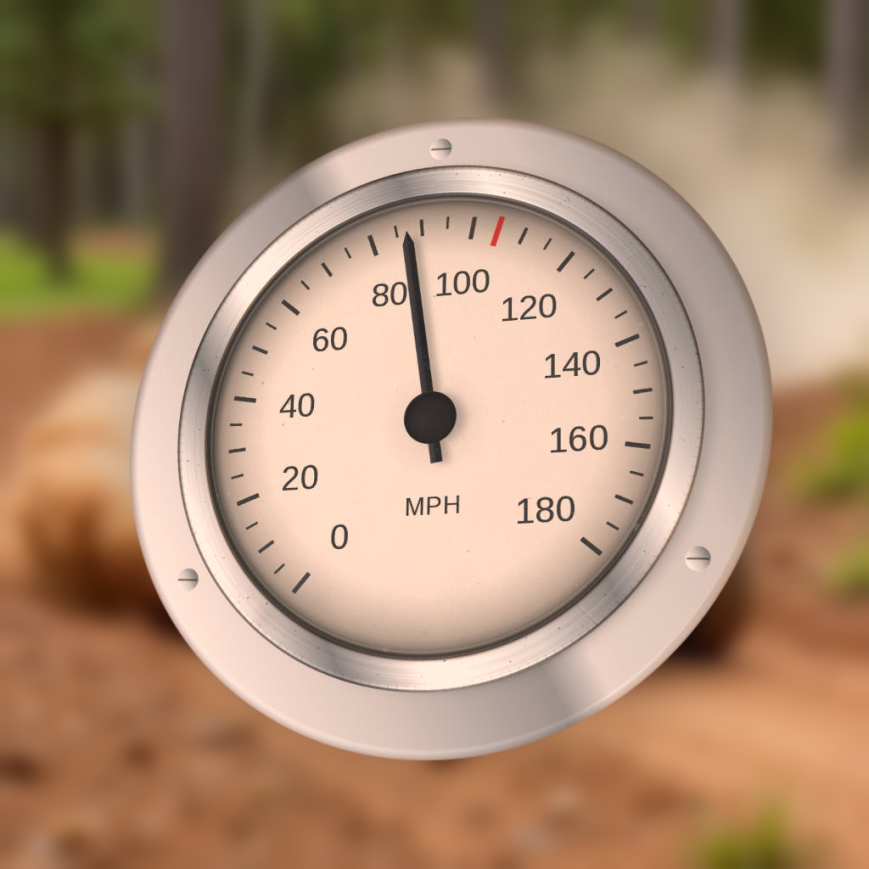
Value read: 87.5 mph
